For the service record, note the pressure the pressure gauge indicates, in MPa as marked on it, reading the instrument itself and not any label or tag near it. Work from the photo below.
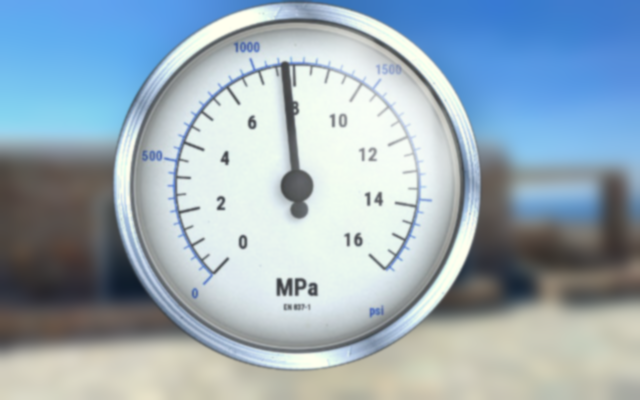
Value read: 7.75 MPa
